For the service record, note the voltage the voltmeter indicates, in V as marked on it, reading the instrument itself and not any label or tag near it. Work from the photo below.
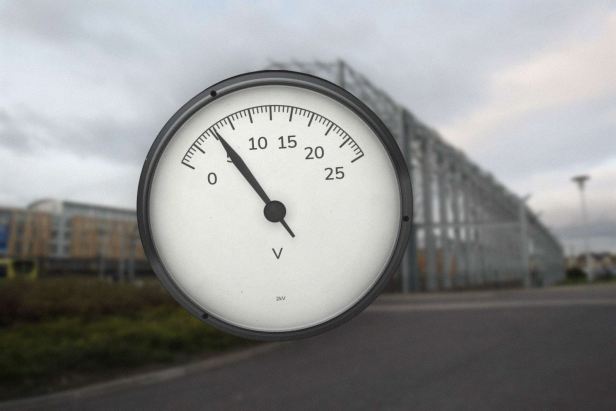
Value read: 5.5 V
